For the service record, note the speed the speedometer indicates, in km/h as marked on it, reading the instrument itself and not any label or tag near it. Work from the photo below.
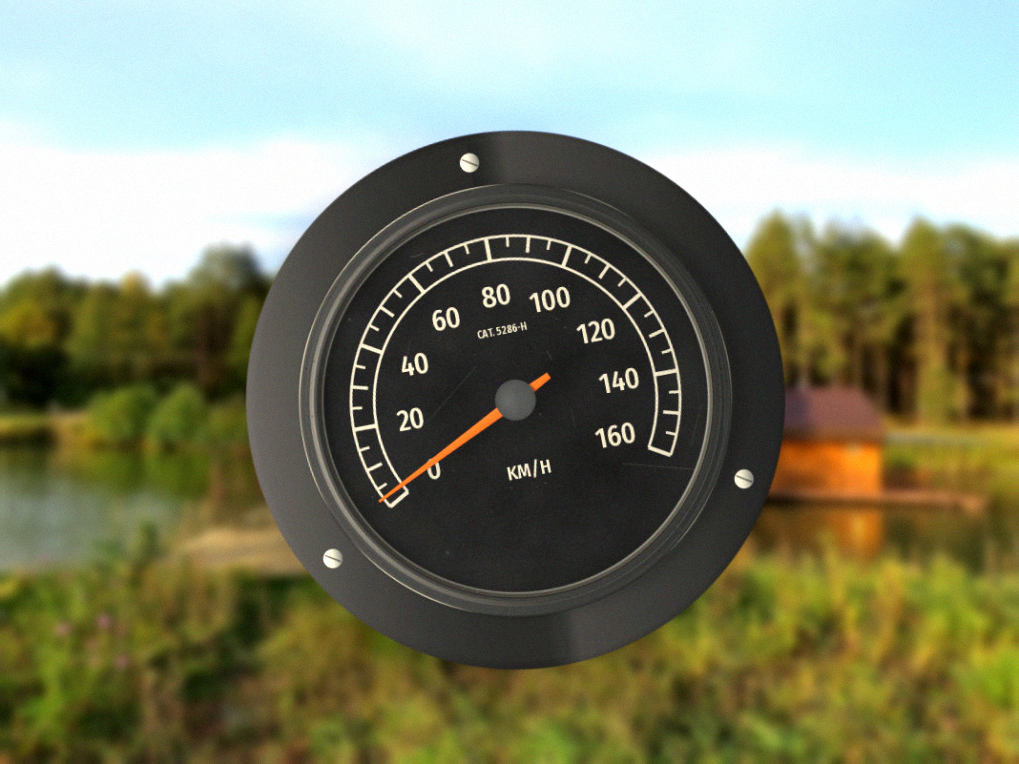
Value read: 2.5 km/h
